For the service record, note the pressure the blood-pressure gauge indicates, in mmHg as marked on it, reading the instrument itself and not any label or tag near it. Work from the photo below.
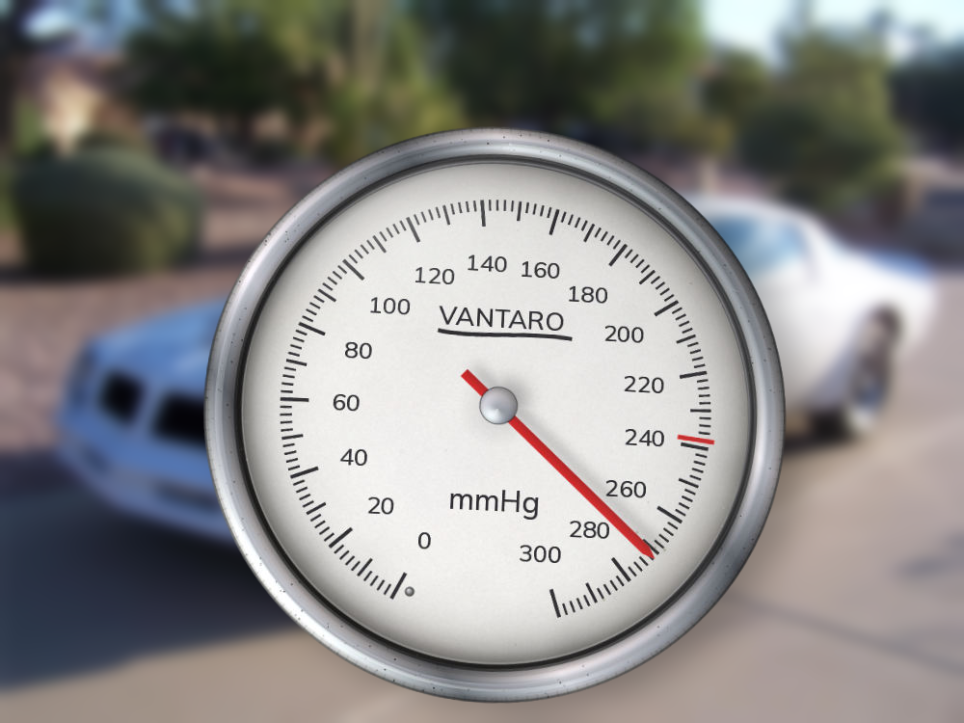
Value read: 272 mmHg
